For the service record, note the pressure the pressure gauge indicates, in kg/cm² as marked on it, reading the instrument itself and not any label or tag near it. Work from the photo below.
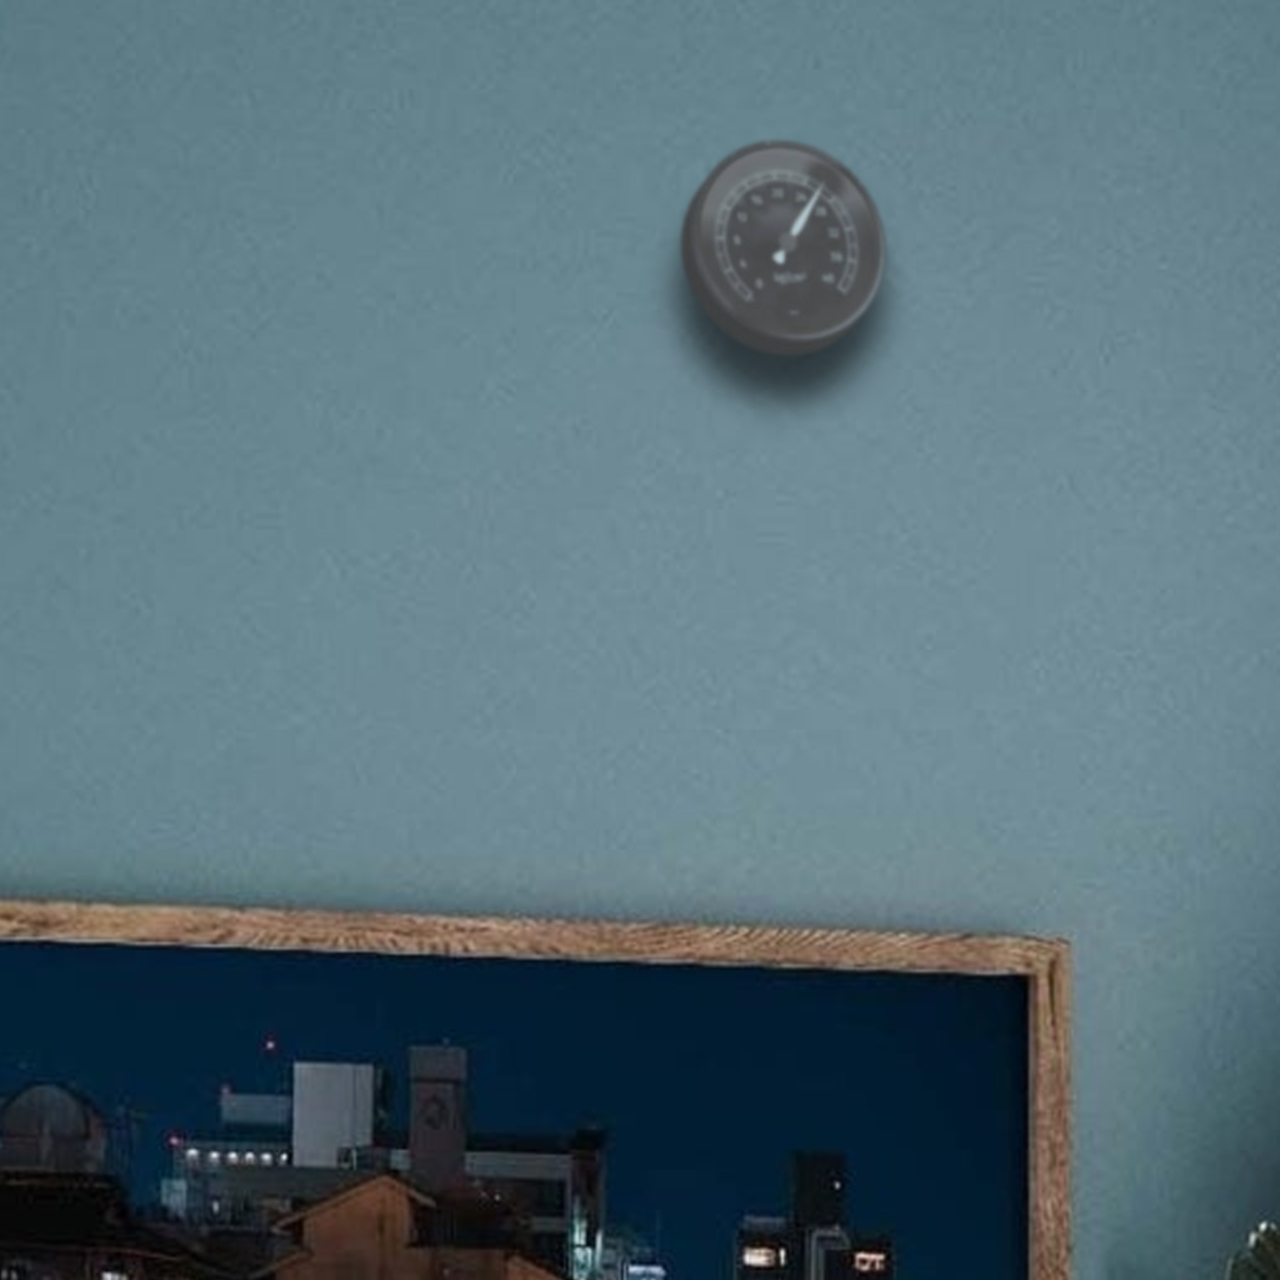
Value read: 26 kg/cm²
